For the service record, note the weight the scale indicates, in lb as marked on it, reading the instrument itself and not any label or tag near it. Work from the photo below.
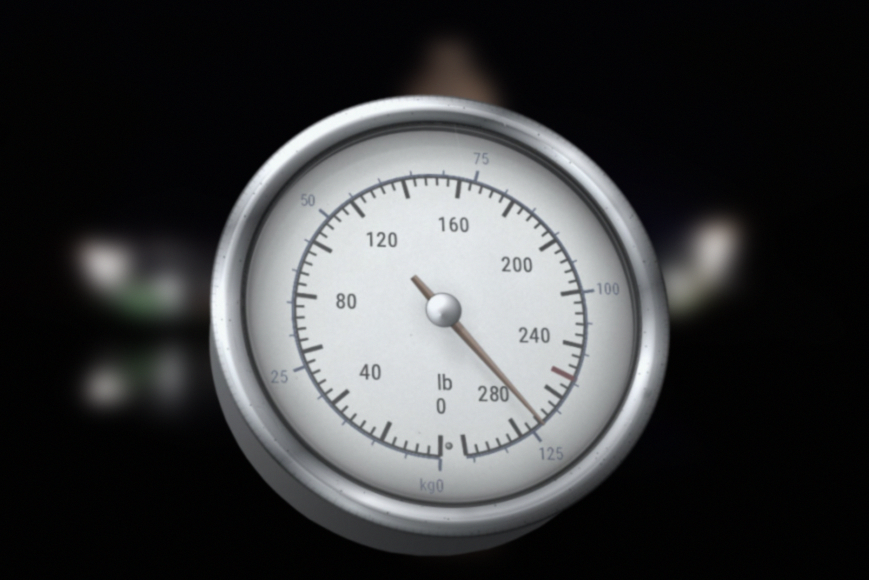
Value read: 272 lb
